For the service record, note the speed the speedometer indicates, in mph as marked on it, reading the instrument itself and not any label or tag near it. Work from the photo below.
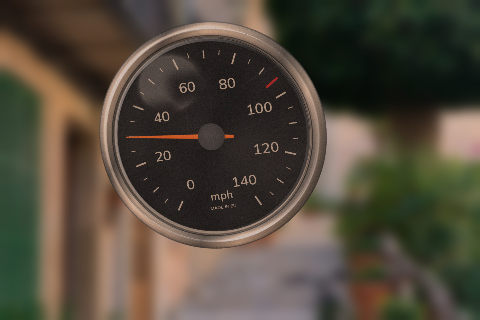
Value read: 30 mph
